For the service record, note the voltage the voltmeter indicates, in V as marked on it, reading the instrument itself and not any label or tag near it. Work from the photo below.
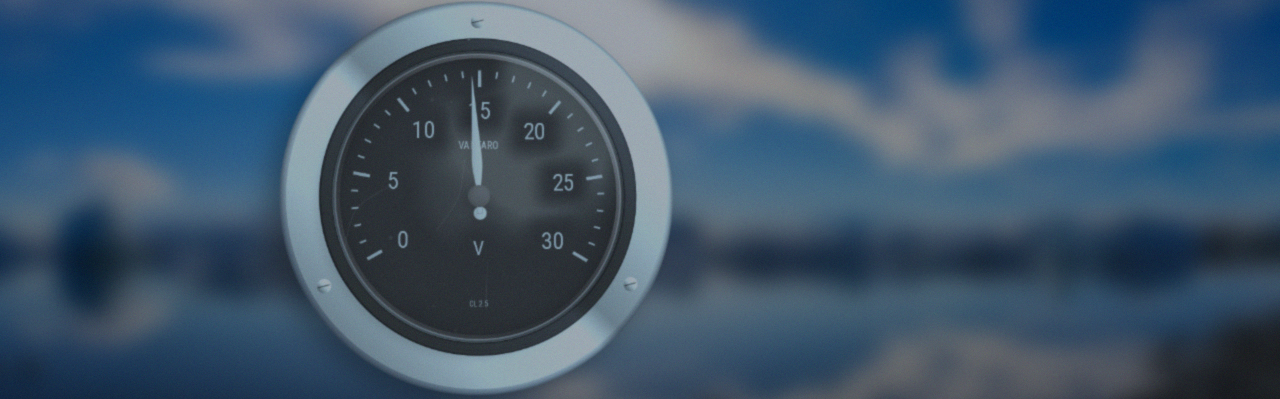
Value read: 14.5 V
